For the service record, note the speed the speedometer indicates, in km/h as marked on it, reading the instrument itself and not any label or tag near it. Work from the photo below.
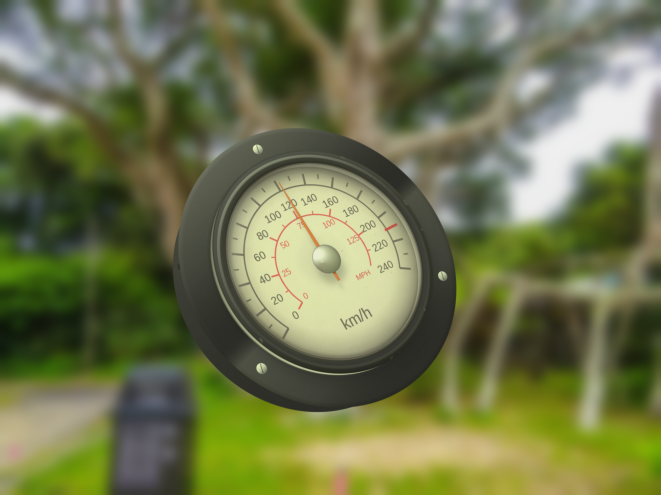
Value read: 120 km/h
